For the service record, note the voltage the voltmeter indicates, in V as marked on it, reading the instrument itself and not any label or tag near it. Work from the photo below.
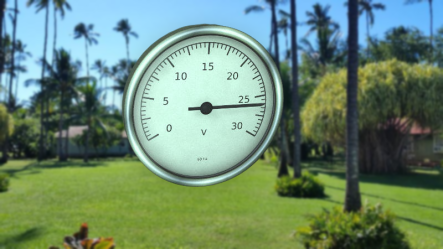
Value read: 26 V
